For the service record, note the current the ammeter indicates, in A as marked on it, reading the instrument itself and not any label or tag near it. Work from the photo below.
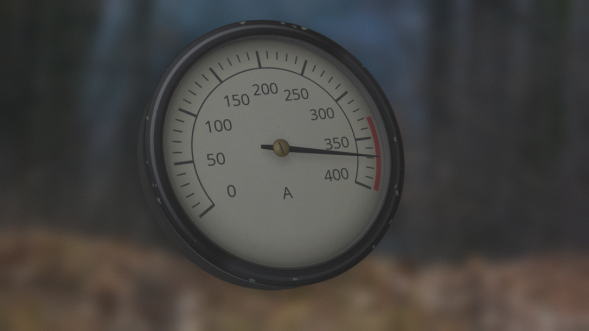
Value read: 370 A
